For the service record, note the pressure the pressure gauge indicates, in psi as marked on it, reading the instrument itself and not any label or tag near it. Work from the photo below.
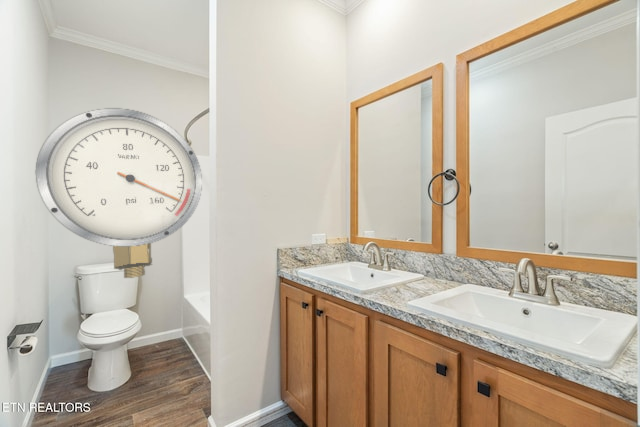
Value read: 150 psi
